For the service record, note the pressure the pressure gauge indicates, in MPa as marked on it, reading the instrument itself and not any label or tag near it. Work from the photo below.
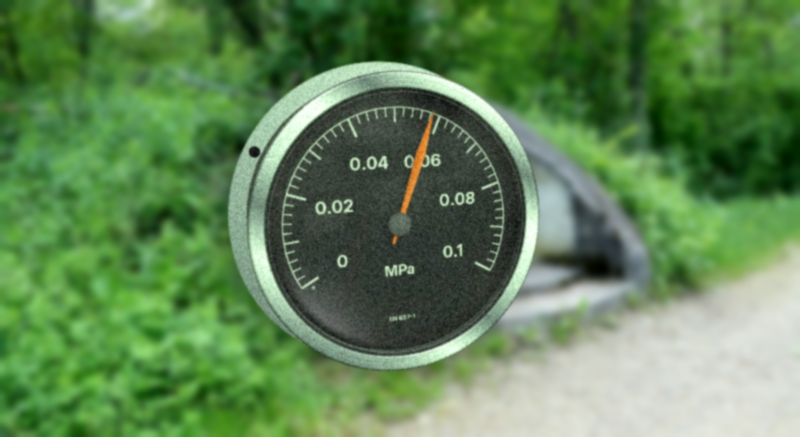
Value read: 0.058 MPa
